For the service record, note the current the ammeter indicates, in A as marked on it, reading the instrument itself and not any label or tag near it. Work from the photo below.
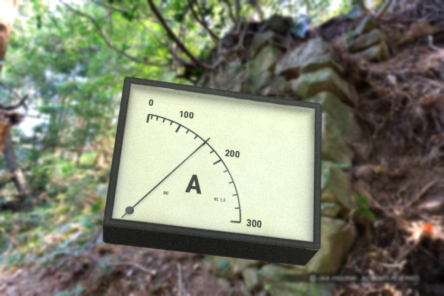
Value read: 160 A
